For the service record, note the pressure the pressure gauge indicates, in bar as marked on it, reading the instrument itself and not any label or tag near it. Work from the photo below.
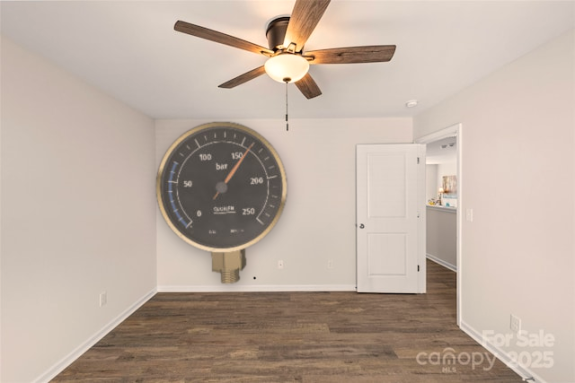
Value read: 160 bar
